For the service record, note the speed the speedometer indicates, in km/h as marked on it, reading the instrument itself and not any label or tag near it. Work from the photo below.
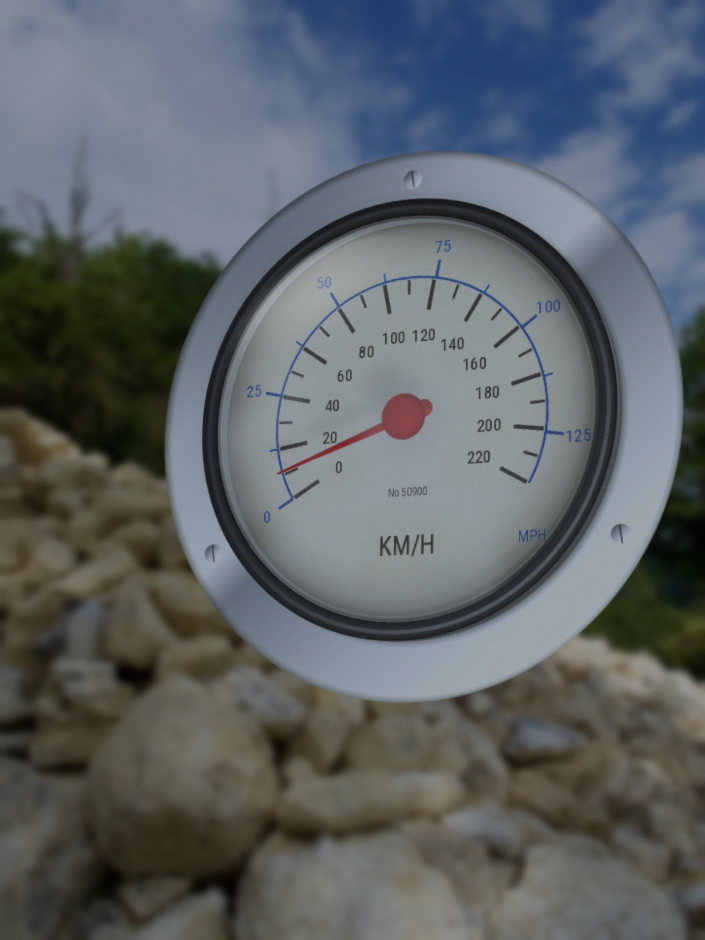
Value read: 10 km/h
